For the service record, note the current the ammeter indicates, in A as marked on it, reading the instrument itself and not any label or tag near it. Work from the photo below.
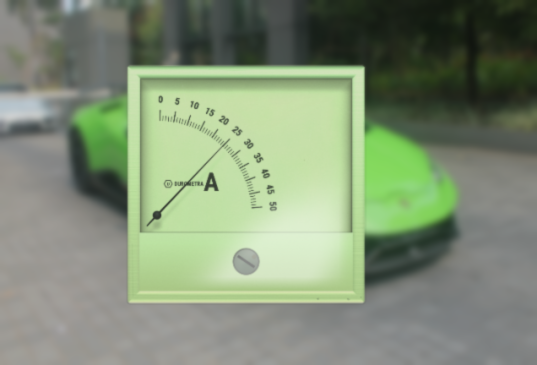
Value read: 25 A
